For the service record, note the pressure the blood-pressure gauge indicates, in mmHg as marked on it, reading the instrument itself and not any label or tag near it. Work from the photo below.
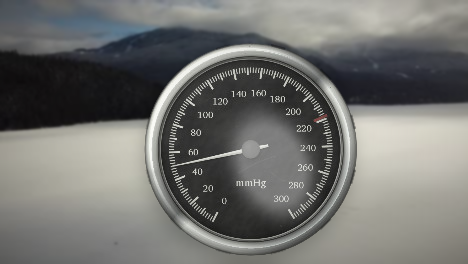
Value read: 50 mmHg
